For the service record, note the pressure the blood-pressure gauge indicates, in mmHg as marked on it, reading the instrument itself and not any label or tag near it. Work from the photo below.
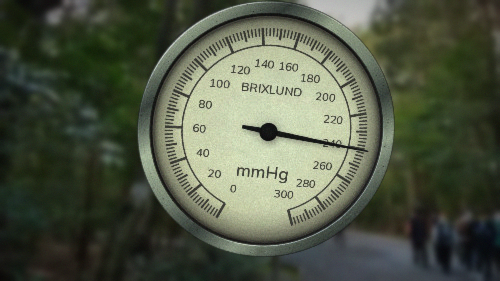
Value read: 240 mmHg
